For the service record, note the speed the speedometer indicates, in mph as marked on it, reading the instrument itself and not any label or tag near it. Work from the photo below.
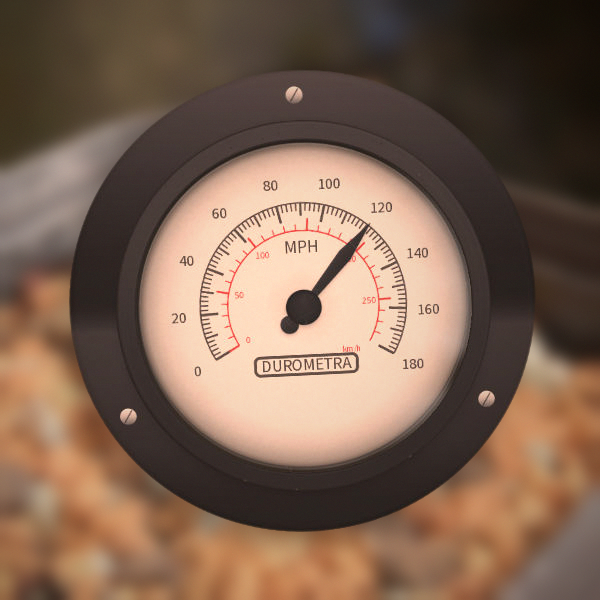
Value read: 120 mph
